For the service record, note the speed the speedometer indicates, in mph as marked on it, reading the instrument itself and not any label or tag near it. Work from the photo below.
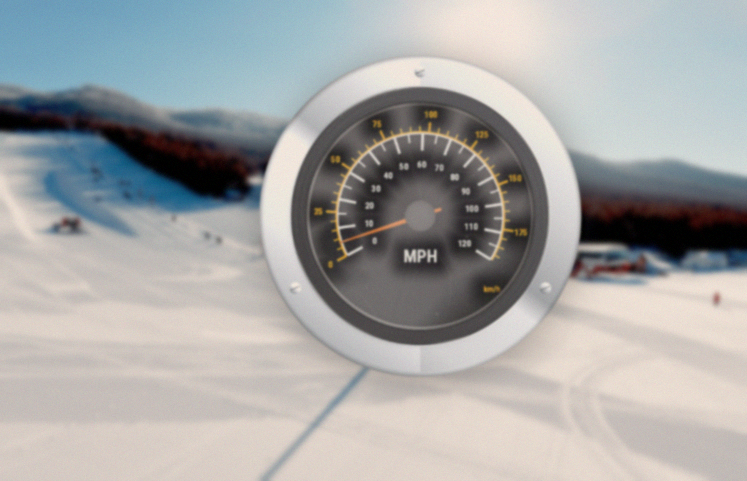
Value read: 5 mph
